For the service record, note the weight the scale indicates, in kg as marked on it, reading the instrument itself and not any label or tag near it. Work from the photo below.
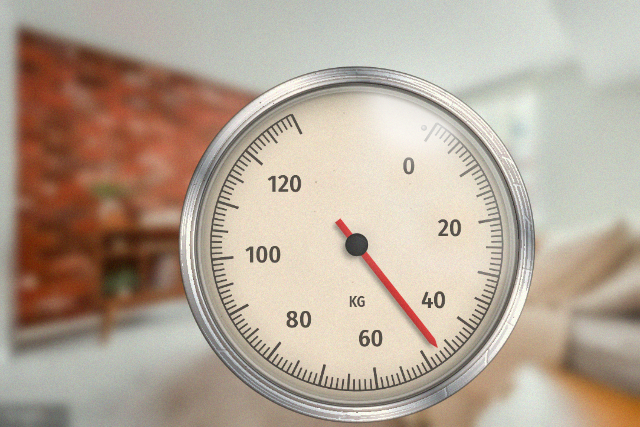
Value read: 47 kg
